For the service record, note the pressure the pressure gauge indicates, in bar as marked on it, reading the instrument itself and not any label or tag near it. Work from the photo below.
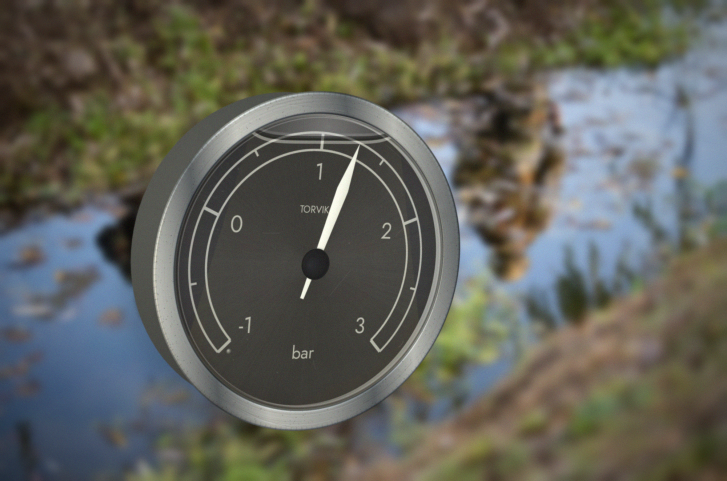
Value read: 1.25 bar
